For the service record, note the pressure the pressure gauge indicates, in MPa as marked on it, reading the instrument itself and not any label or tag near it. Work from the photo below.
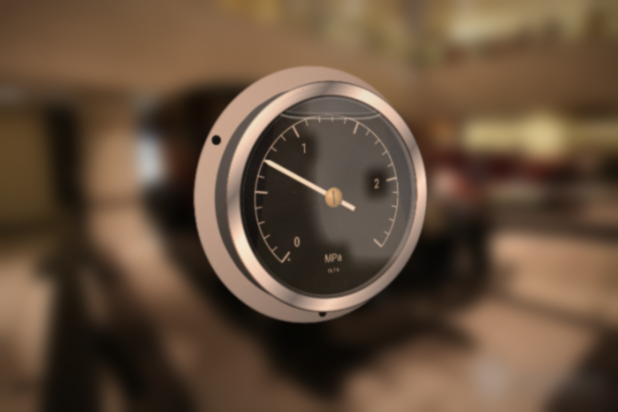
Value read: 0.7 MPa
